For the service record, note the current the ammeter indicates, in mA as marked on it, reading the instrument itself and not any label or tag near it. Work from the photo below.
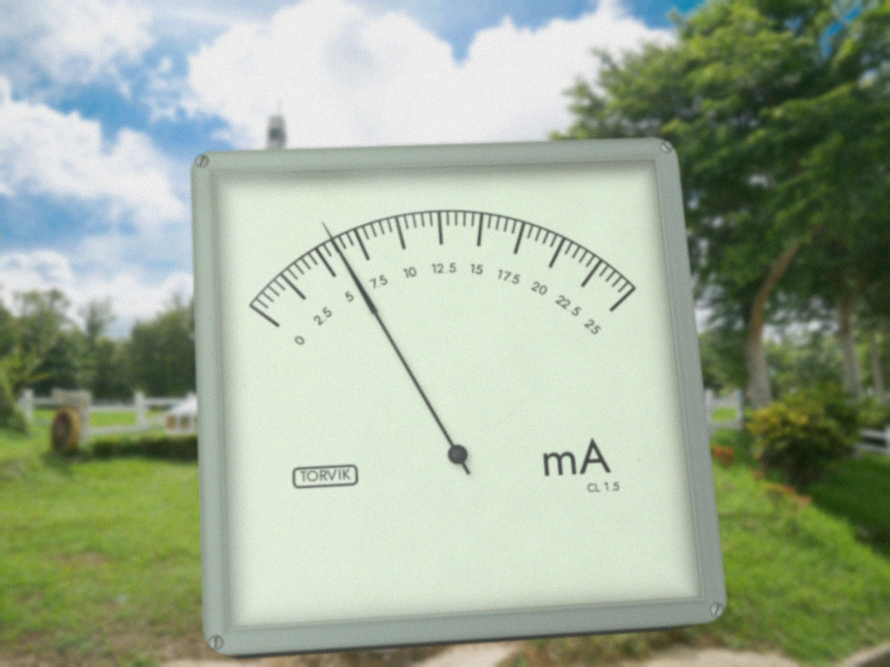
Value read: 6 mA
